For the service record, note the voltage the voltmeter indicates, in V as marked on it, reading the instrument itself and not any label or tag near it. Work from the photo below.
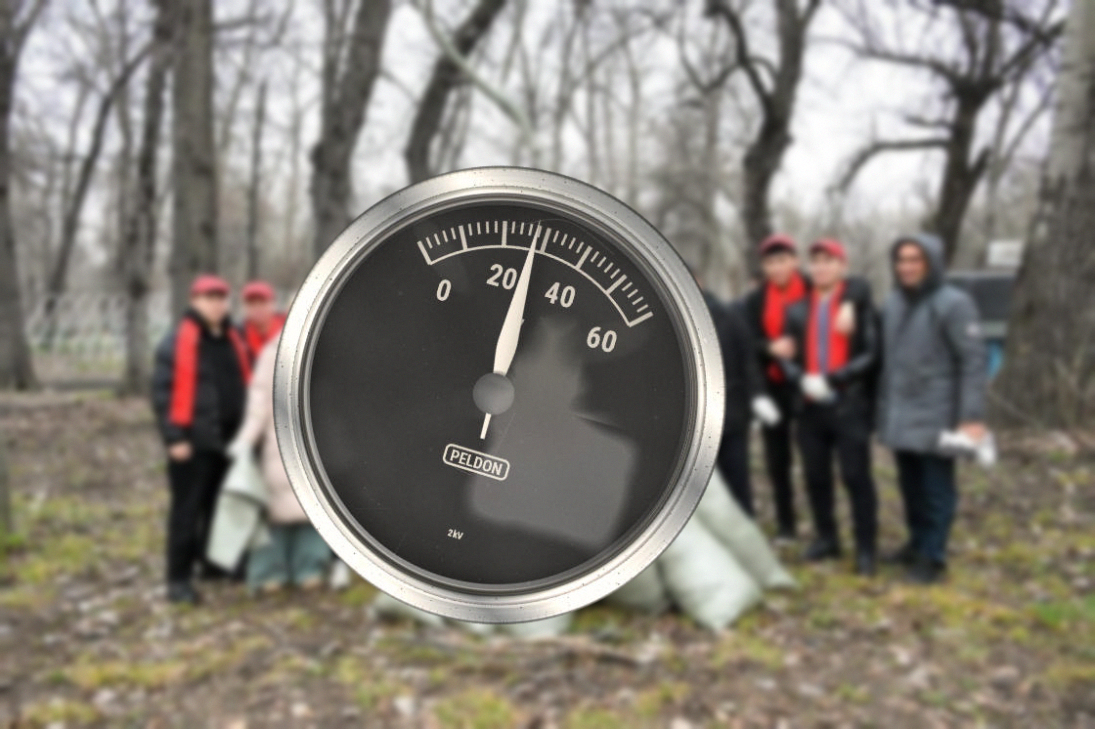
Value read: 28 V
